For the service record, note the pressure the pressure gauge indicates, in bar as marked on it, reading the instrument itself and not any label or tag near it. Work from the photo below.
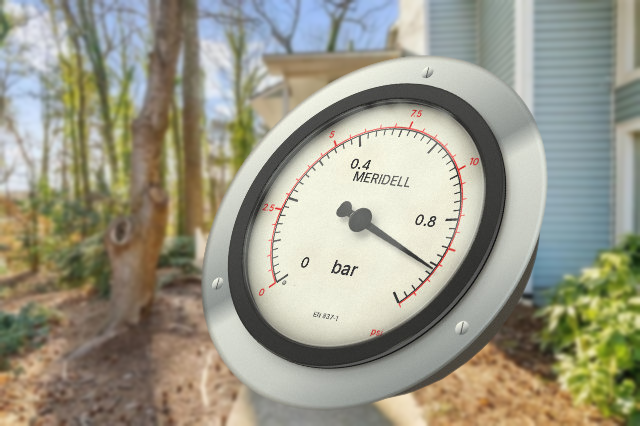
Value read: 0.91 bar
